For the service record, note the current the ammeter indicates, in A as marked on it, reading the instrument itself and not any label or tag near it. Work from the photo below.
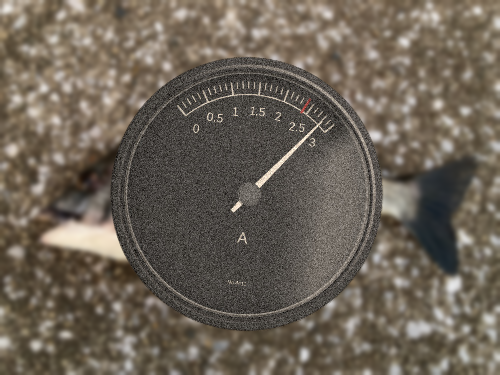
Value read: 2.8 A
